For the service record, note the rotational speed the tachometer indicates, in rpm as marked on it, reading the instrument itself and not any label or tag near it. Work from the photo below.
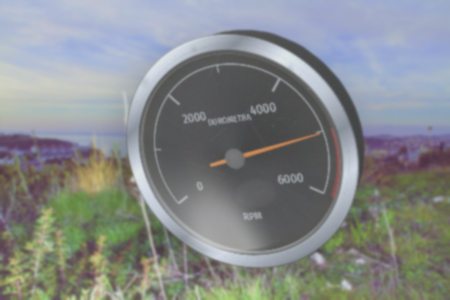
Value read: 5000 rpm
